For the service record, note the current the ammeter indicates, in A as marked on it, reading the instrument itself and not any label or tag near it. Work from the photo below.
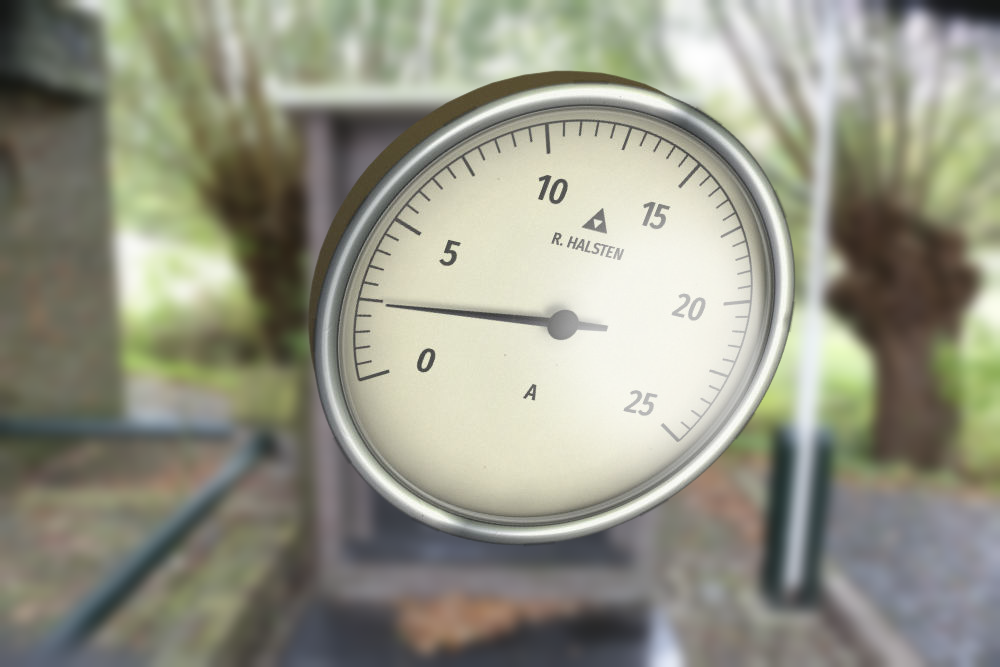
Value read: 2.5 A
